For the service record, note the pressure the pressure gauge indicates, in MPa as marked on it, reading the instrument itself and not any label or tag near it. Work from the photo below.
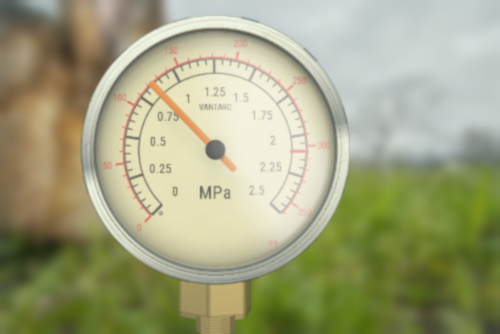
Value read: 0.85 MPa
